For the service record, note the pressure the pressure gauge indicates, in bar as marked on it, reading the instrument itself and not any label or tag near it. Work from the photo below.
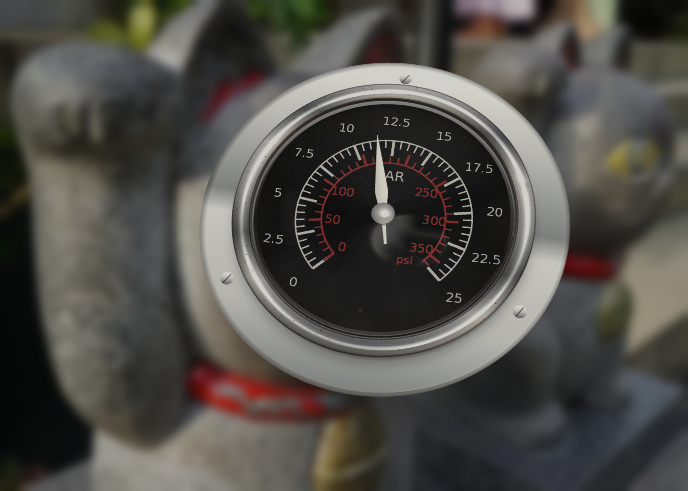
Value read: 11.5 bar
